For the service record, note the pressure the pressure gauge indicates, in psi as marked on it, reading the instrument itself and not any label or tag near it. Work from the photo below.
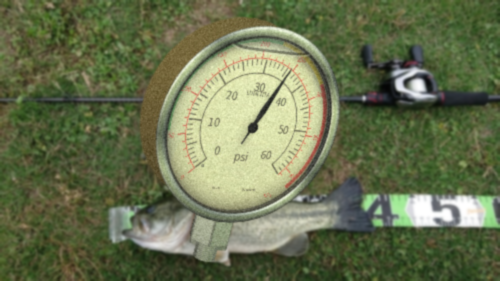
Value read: 35 psi
